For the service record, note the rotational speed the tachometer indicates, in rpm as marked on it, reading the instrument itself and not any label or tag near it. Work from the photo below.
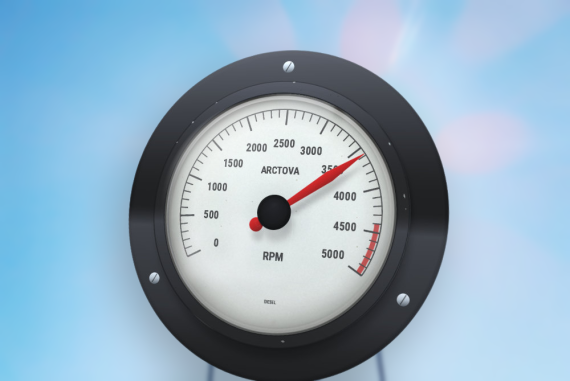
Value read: 3600 rpm
